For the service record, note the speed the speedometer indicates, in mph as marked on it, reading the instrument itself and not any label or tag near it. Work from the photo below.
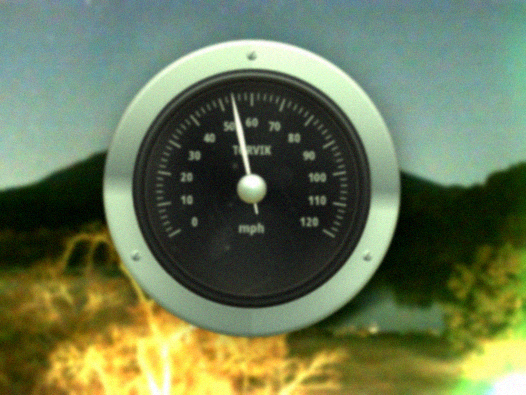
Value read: 54 mph
